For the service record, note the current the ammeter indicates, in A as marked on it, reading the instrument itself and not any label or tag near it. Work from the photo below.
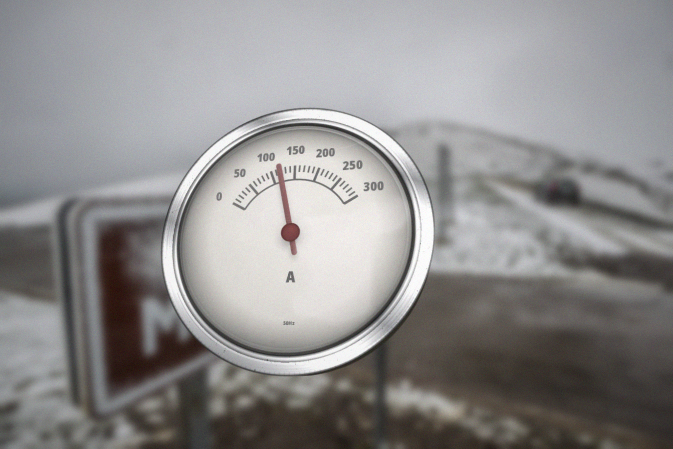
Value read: 120 A
